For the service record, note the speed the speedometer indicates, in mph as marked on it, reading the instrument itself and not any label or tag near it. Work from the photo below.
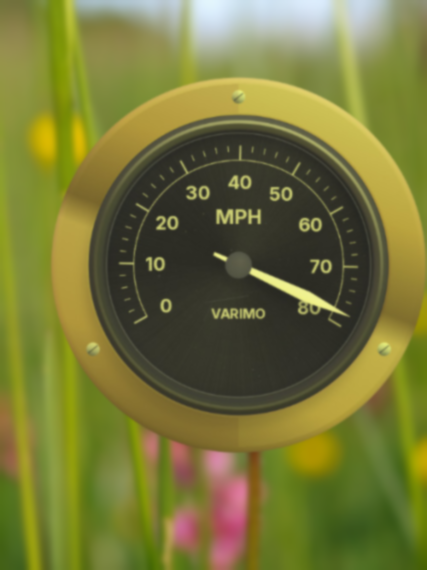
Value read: 78 mph
